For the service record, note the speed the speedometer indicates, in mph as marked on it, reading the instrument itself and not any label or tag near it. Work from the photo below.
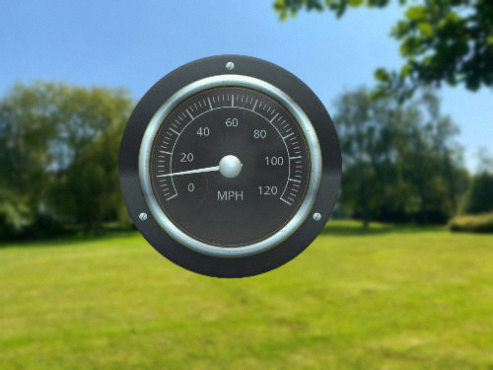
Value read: 10 mph
